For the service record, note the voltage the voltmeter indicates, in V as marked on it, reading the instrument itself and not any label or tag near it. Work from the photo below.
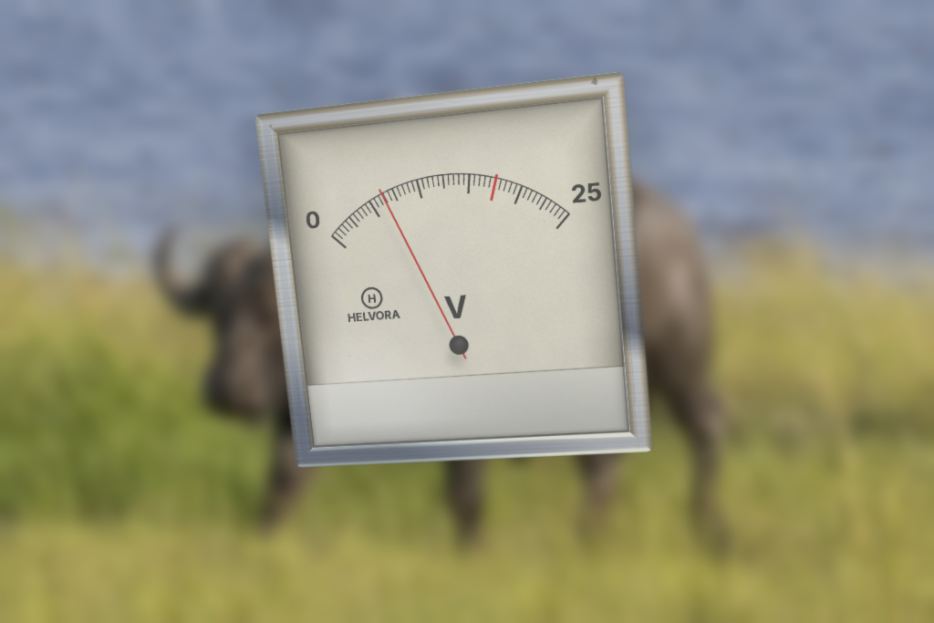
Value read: 6.5 V
